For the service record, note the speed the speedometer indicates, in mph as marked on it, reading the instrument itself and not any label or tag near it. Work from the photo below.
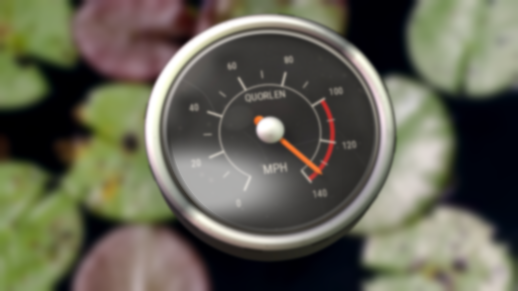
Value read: 135 mph
